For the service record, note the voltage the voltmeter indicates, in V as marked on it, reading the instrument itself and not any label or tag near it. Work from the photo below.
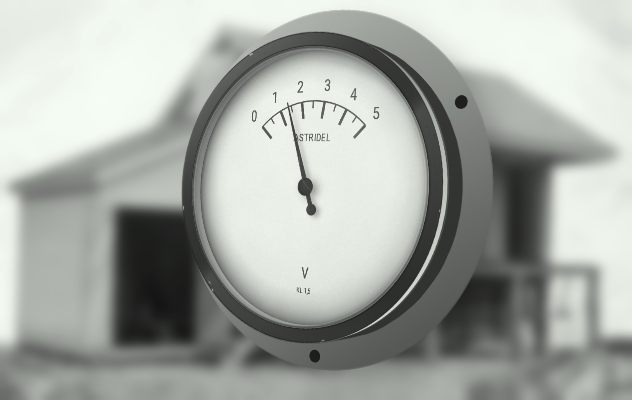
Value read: 1.5 V
